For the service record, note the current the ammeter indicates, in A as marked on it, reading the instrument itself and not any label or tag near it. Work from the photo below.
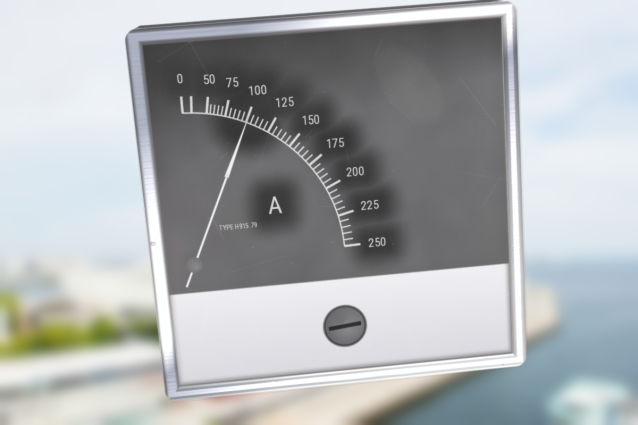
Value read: 100 A
